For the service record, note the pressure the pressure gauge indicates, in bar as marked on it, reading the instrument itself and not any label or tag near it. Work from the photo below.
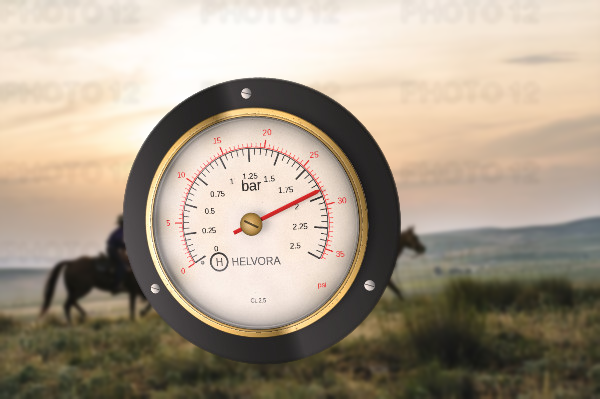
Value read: 1.95 bar
